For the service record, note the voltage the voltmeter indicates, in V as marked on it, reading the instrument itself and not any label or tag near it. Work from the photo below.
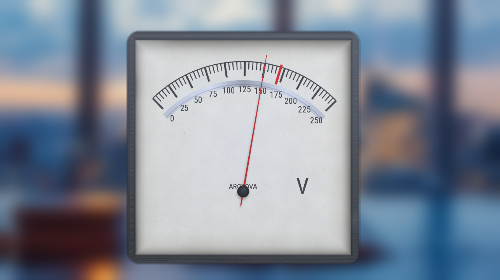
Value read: 150 V
